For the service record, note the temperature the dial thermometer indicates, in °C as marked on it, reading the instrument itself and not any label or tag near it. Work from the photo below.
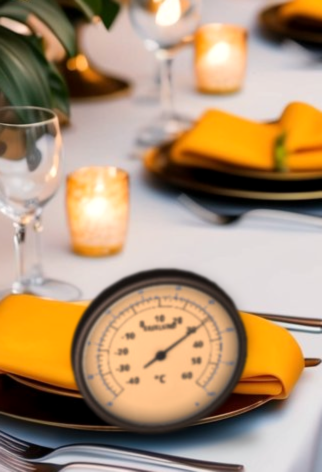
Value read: 30 °C
